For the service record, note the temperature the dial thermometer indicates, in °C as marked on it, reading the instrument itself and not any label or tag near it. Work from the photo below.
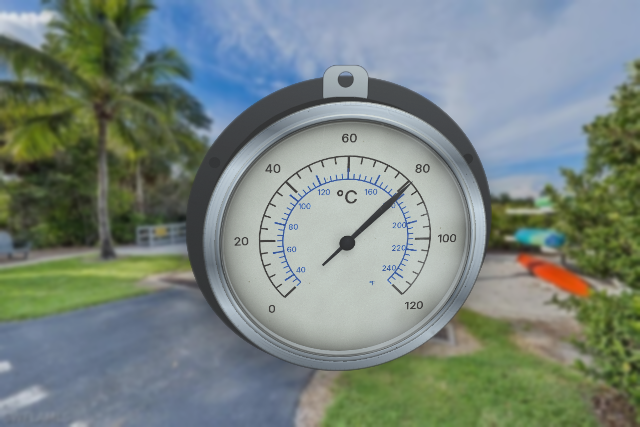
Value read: 80 °C
